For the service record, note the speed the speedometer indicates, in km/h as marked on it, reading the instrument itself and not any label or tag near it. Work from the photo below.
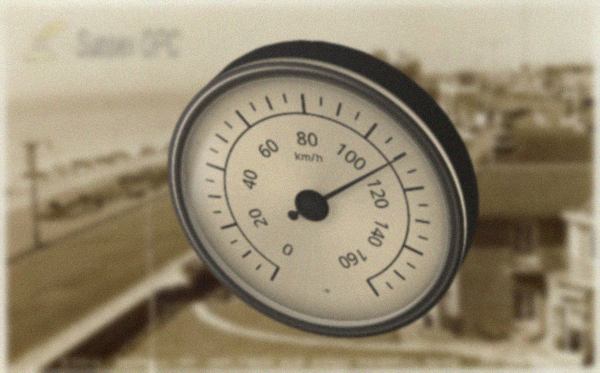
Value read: 110 km/h
